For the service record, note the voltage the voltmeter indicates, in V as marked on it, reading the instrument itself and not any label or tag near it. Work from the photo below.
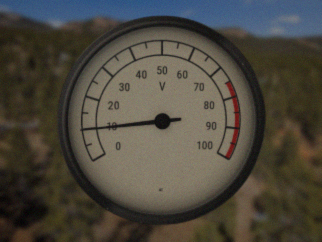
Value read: 10 V
